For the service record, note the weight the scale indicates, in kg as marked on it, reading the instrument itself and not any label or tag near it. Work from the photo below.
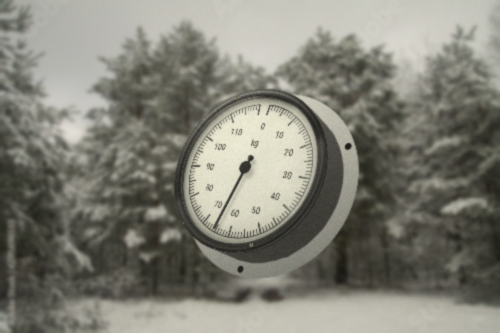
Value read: 65 kg
